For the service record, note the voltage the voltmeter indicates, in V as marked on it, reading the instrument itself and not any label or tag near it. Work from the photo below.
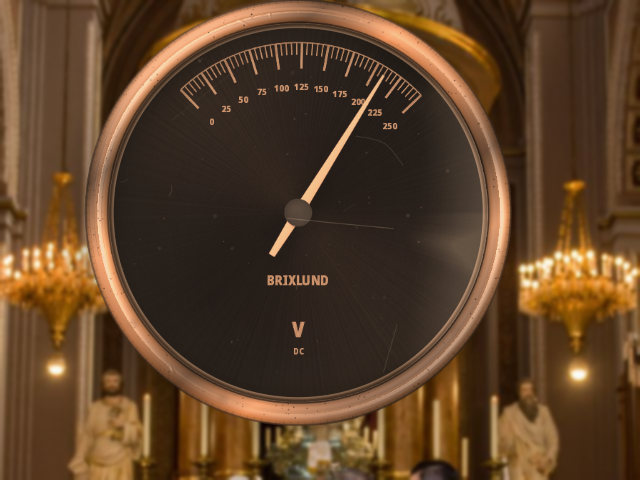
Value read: 210 V
